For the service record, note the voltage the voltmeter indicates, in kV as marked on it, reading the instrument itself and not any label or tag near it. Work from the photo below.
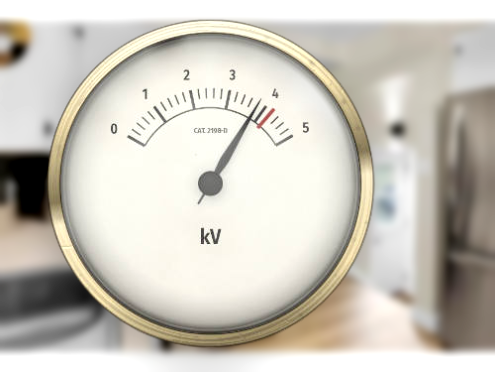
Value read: 3.8 kV
